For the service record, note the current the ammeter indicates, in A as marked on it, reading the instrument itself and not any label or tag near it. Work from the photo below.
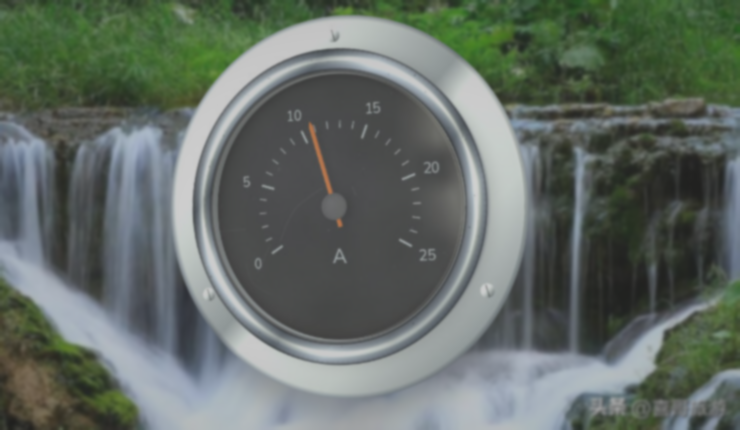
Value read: 11 A
